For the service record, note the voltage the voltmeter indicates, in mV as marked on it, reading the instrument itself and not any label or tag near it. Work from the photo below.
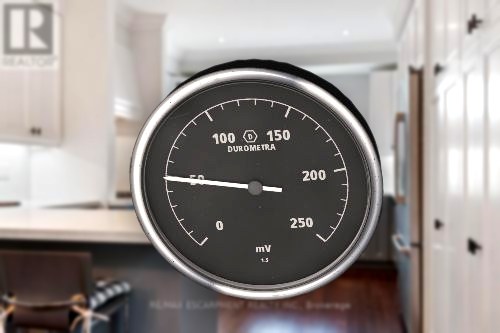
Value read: 50 mV
